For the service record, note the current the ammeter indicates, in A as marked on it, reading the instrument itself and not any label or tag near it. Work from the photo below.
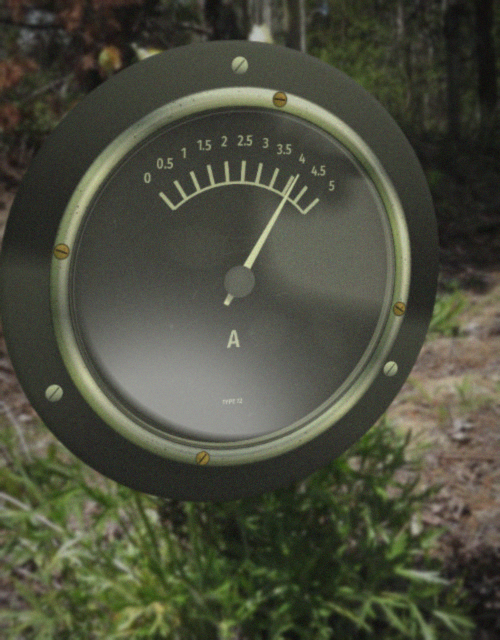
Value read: 4 A
